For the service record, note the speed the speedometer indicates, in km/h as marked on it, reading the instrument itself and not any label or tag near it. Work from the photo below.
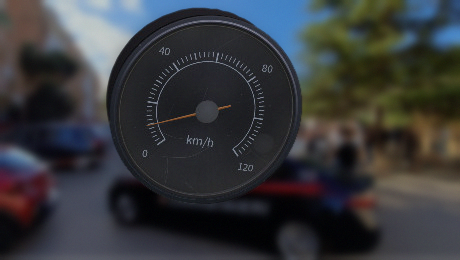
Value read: 10 km/h
